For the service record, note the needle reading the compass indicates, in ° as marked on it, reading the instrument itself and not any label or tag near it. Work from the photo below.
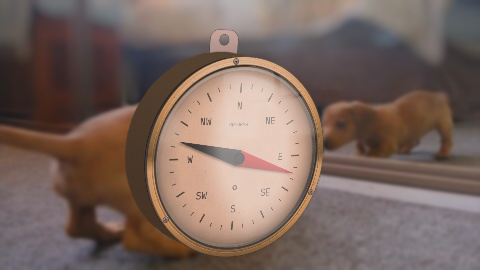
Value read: 105 °
